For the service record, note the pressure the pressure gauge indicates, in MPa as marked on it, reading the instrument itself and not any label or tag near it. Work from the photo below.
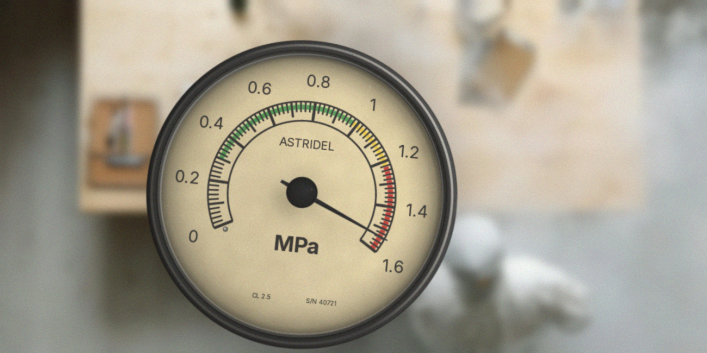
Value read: 1.54 MPa
